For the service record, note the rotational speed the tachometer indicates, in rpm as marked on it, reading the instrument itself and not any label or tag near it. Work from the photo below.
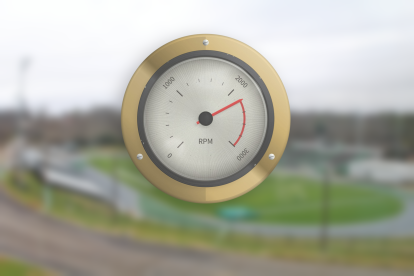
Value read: 2200 rpm
